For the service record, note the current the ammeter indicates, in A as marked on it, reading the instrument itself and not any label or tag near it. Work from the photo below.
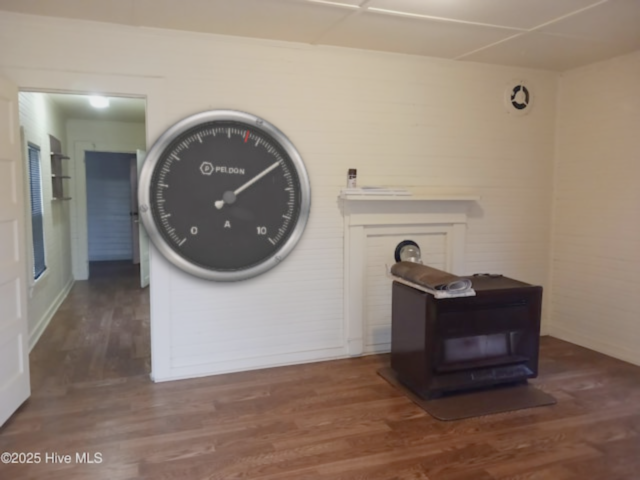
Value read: 7 A
